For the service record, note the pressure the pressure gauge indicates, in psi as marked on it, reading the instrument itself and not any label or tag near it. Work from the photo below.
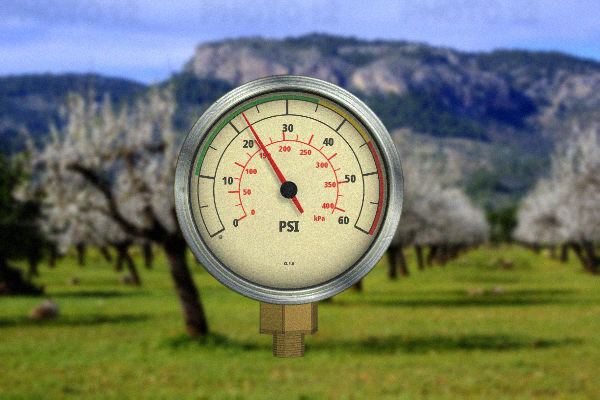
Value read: 22.5 psi
